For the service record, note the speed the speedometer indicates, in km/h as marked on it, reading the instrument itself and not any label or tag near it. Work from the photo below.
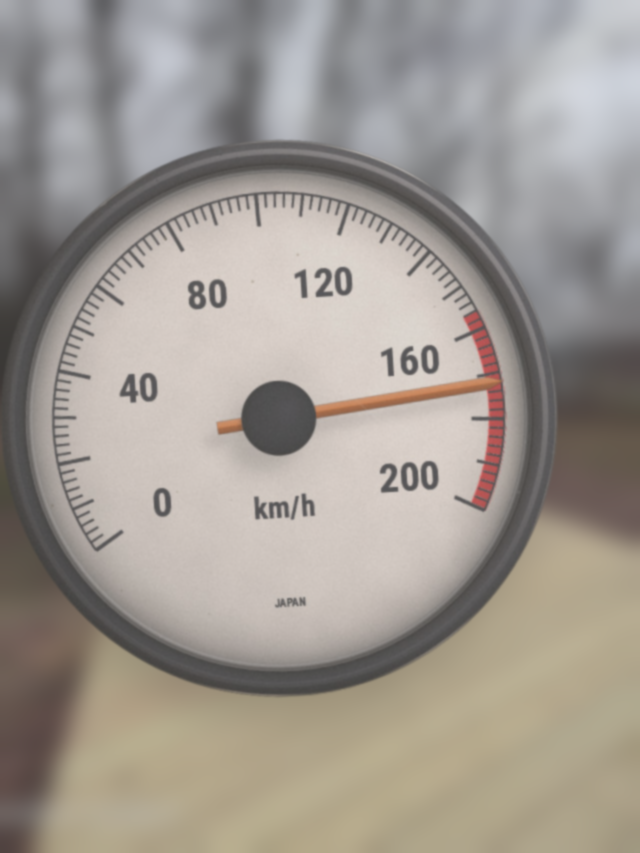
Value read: 172 km/h
